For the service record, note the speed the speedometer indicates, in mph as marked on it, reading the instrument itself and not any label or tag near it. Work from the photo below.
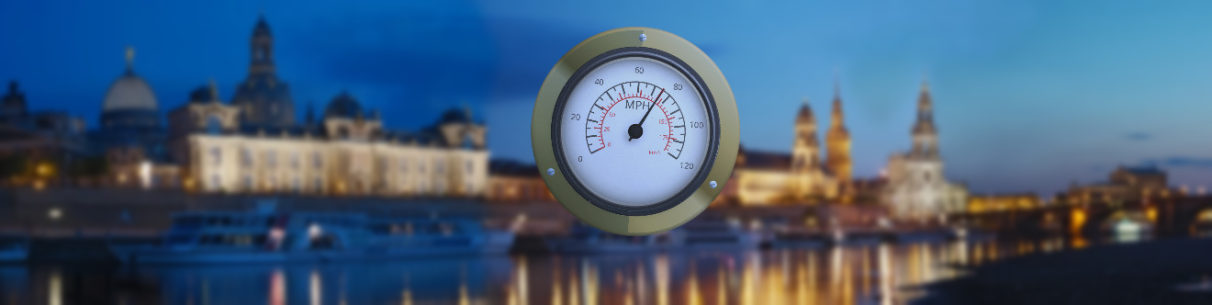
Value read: 75 mph
